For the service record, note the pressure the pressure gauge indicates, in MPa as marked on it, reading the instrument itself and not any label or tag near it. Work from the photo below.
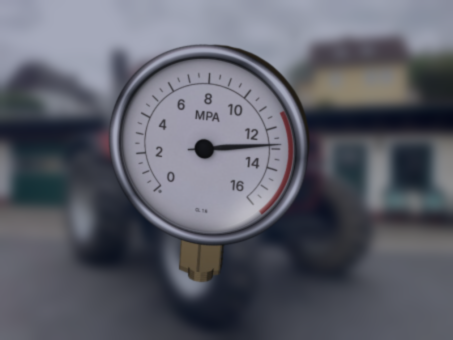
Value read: 12.75 MPa
